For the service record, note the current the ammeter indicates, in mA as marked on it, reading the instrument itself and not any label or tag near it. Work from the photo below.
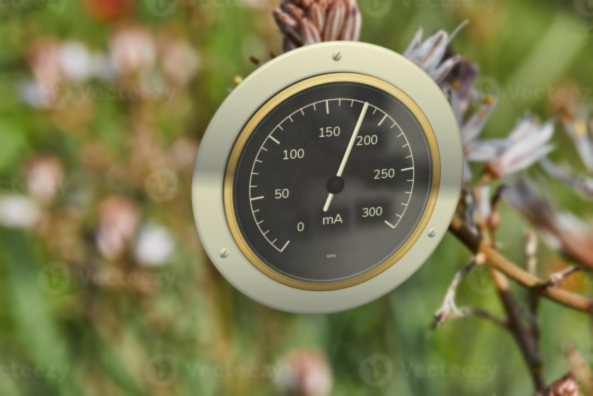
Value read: 180 mA
